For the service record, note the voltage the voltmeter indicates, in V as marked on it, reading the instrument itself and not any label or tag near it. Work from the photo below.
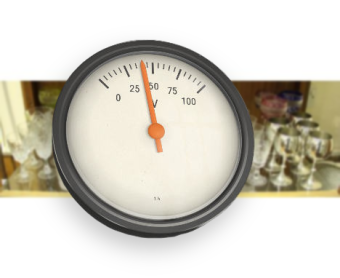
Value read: 40 V
